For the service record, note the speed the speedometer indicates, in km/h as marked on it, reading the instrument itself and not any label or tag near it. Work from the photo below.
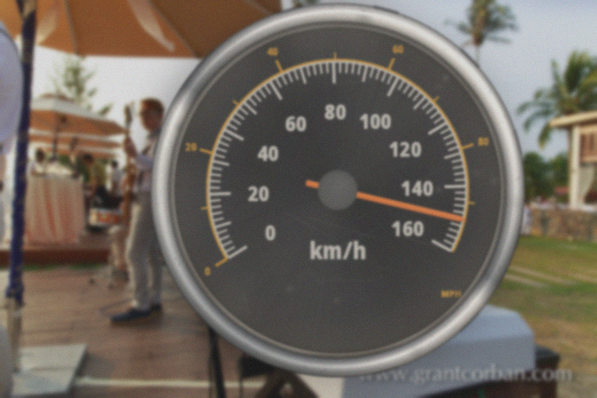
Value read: 150 km/h
